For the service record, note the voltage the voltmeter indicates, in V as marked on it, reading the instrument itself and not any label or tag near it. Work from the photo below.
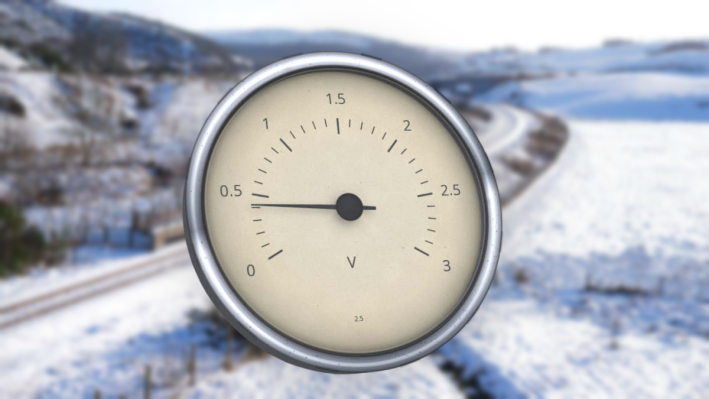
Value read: 0.4 V
